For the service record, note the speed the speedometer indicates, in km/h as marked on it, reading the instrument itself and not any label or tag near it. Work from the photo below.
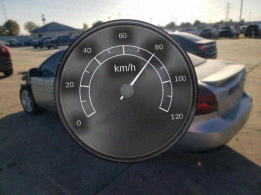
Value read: 80 km/h
